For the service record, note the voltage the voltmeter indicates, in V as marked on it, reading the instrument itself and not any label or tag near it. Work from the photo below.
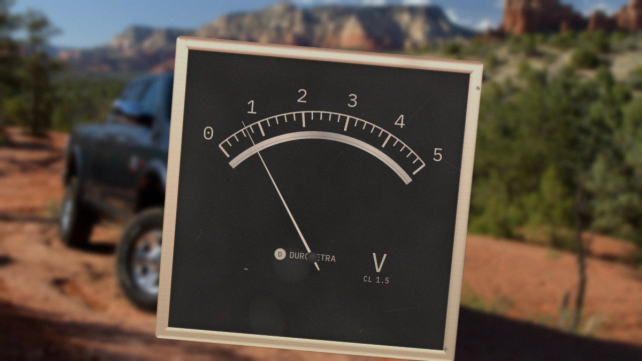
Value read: 0.7 V
